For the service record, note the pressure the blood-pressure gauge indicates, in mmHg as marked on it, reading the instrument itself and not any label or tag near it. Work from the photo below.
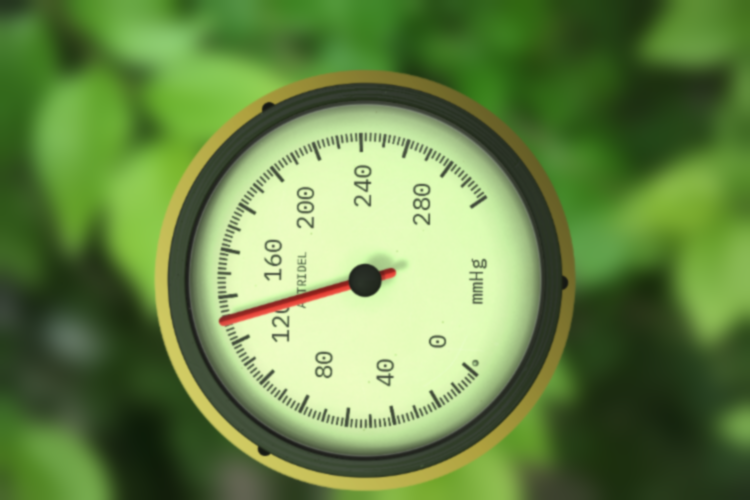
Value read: 130 mmHg
